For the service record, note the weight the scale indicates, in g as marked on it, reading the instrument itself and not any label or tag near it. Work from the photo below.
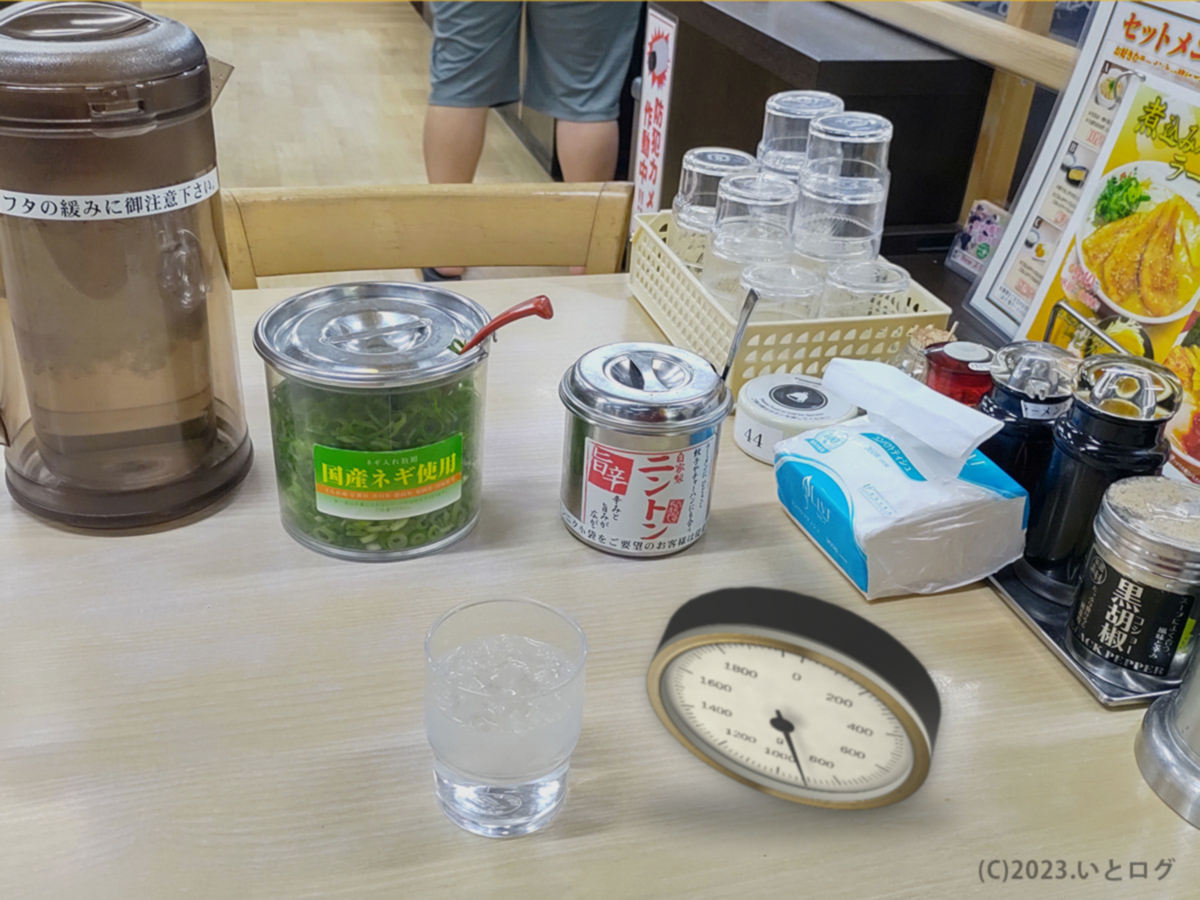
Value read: 900 g
